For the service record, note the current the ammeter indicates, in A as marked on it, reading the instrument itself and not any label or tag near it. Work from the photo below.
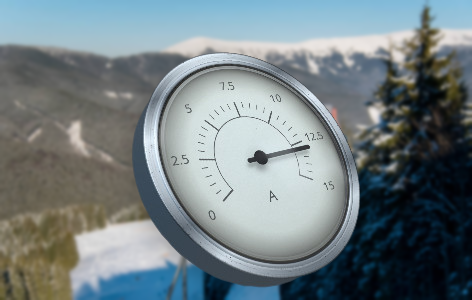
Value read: 13 A
